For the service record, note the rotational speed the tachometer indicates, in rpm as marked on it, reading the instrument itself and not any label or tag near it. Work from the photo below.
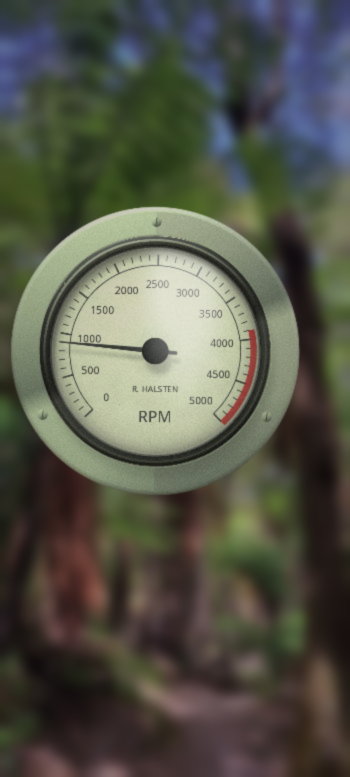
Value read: 900 rpm
